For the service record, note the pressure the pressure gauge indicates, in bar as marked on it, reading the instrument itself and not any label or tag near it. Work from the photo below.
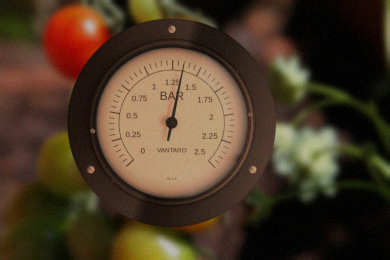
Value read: 1.35 bar
